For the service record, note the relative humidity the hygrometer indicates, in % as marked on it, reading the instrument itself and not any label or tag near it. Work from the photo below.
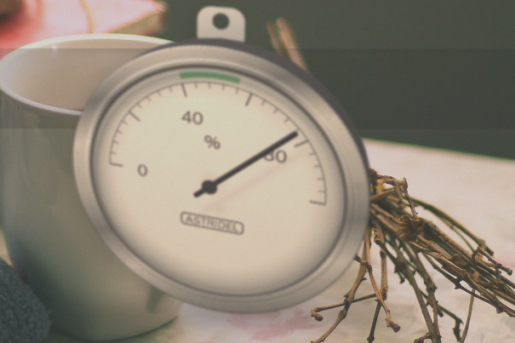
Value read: 76 %
